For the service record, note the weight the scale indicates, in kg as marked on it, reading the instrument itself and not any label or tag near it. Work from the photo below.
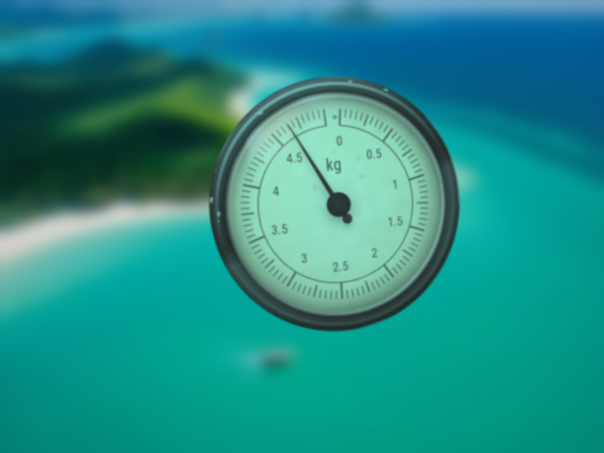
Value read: 4.65 kg
